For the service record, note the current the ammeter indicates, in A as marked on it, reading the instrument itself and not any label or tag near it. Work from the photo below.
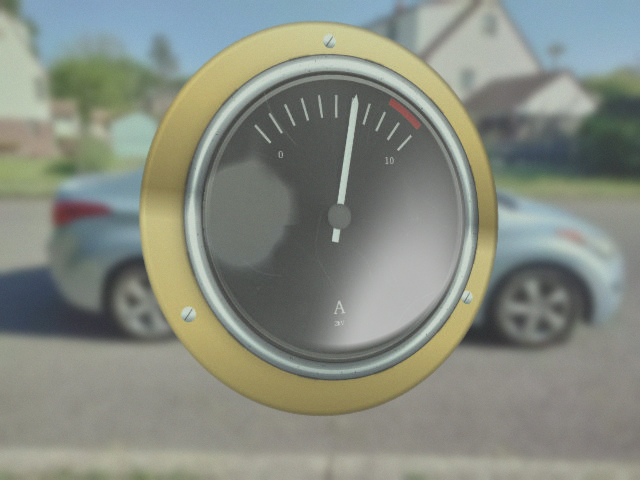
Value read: 6 A
